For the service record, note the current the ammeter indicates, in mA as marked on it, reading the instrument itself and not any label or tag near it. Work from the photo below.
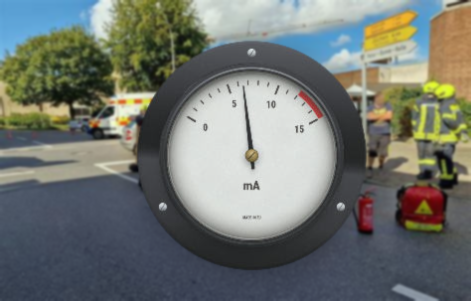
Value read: 6.5 mA
